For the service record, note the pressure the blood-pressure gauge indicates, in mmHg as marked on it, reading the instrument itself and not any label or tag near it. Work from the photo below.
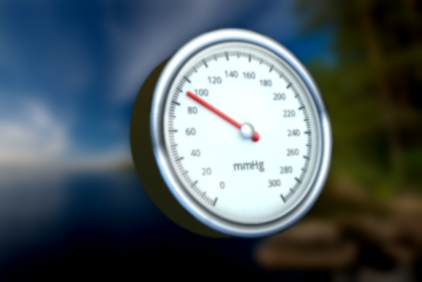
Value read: 90 mmHg
